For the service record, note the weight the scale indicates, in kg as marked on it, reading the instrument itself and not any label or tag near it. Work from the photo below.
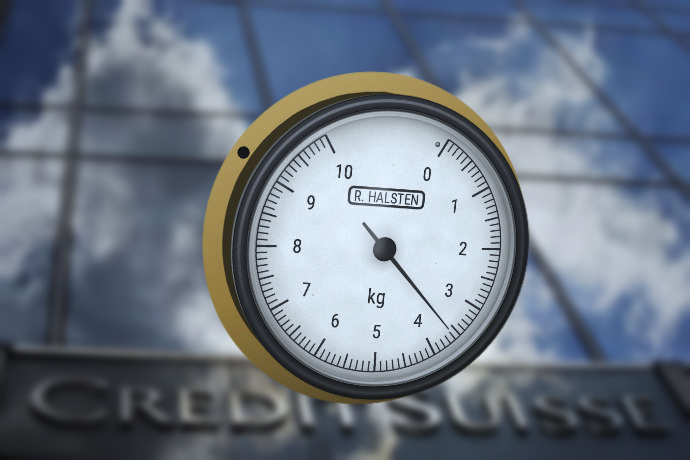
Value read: 3.6 kg
